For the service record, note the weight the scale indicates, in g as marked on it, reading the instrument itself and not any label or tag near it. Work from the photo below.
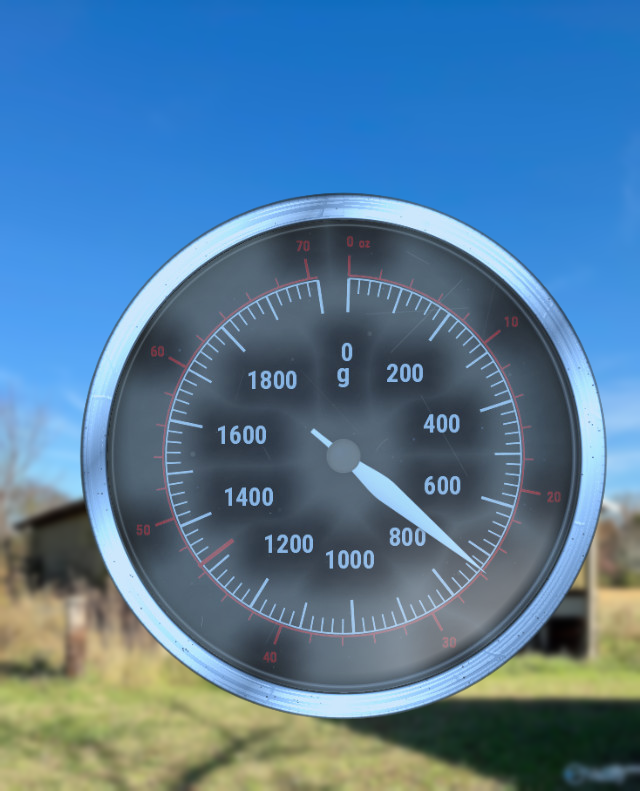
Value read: 730 g
